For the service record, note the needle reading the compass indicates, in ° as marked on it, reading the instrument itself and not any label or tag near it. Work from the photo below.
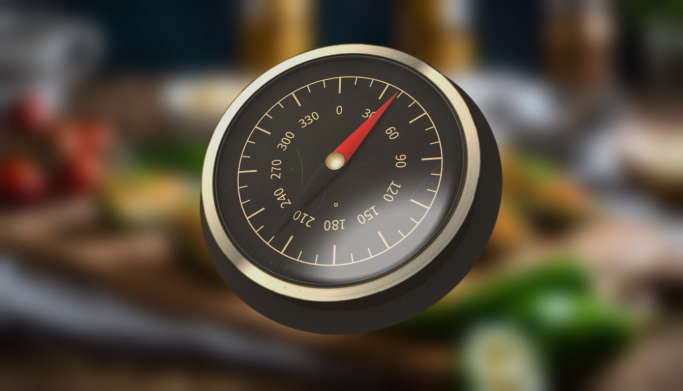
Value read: 40 °
